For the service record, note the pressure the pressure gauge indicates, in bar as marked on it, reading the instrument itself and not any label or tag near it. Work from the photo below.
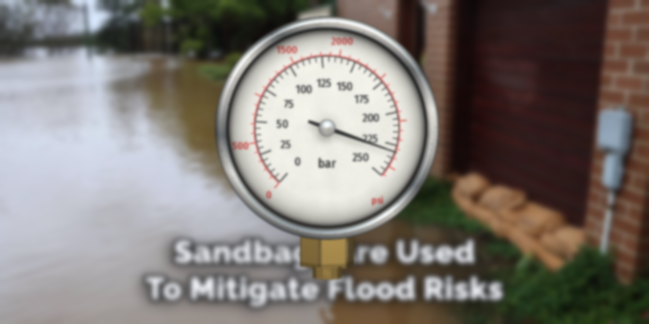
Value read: 230 bar
